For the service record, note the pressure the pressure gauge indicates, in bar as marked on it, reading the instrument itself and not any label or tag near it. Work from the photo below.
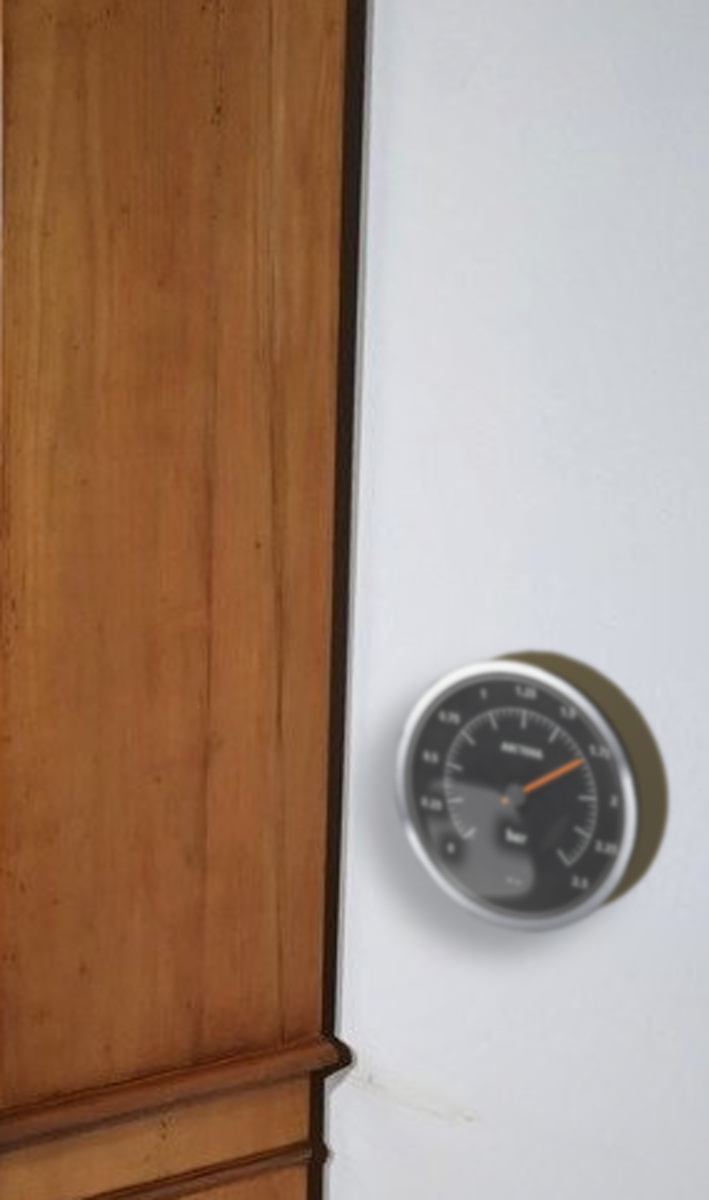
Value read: 1.75 bar
